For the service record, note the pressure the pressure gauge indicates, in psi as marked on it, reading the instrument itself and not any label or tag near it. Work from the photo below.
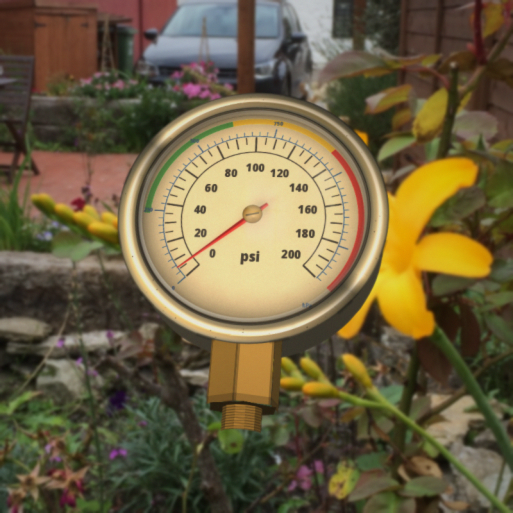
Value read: 5 psi
